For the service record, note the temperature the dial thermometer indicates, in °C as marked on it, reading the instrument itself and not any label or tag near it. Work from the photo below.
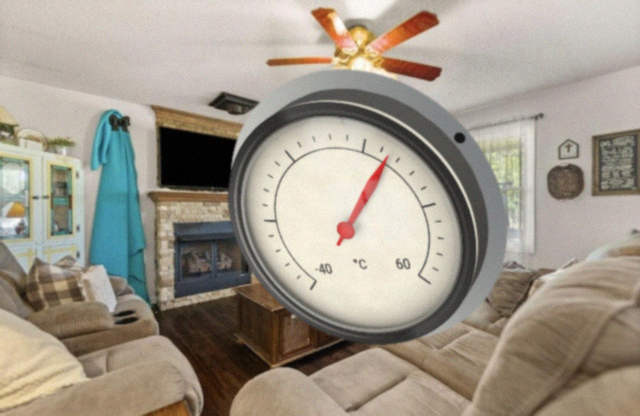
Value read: 26 °C
